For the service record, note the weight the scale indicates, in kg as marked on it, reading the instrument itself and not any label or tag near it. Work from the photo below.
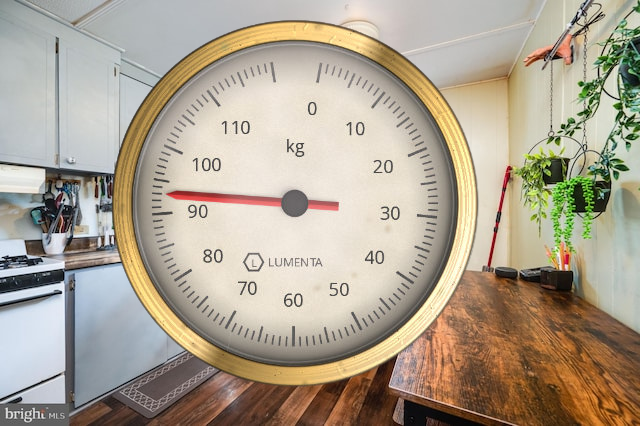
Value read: 93 kg
